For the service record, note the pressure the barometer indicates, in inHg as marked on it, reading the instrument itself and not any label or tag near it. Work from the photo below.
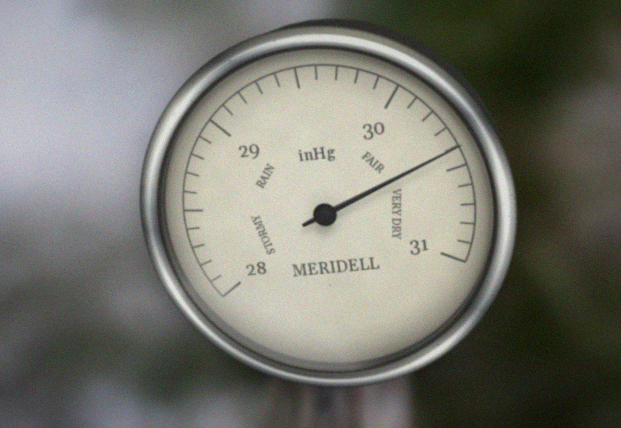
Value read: 30.4 inHg
